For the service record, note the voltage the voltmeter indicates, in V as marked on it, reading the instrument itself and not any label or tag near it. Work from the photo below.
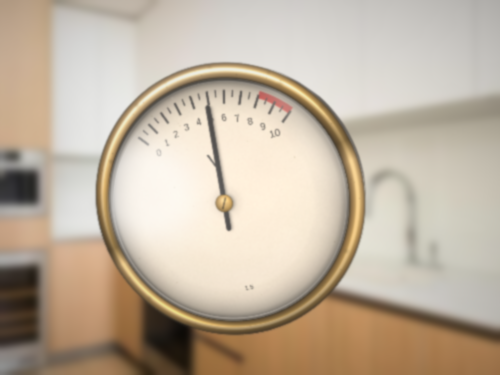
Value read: 5 V
